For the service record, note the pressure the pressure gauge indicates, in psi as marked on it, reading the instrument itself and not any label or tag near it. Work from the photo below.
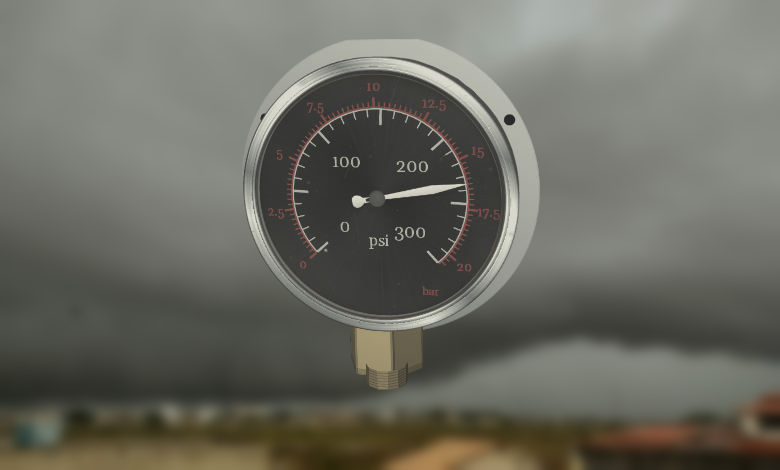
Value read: 235 psi
